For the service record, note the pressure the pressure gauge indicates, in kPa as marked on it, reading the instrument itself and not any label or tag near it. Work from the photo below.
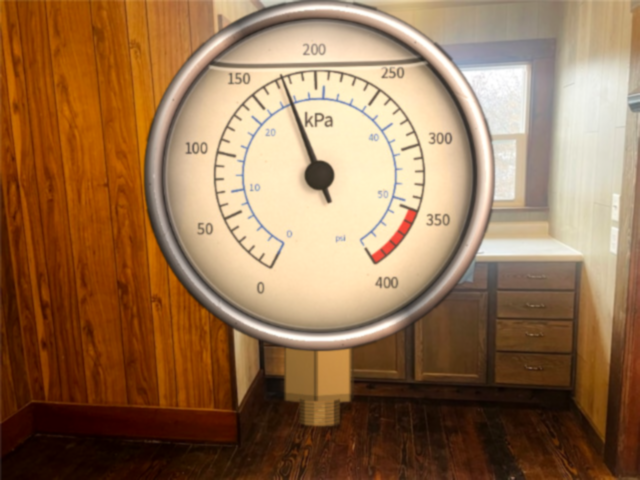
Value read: 175 kPa
